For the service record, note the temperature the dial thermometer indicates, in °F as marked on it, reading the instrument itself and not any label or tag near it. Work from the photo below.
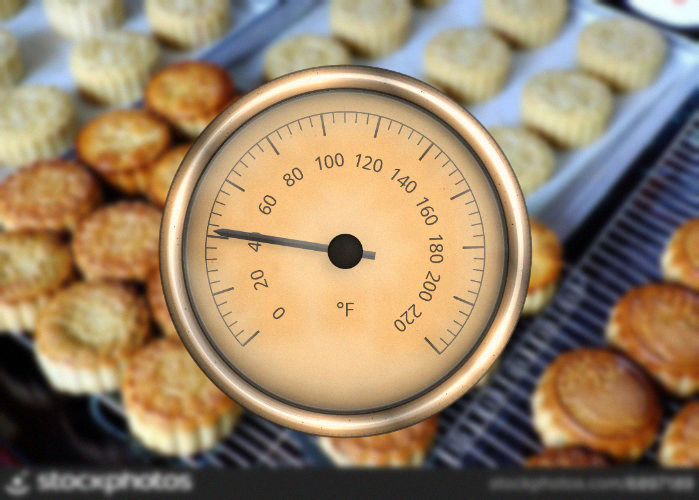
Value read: 42 °F
